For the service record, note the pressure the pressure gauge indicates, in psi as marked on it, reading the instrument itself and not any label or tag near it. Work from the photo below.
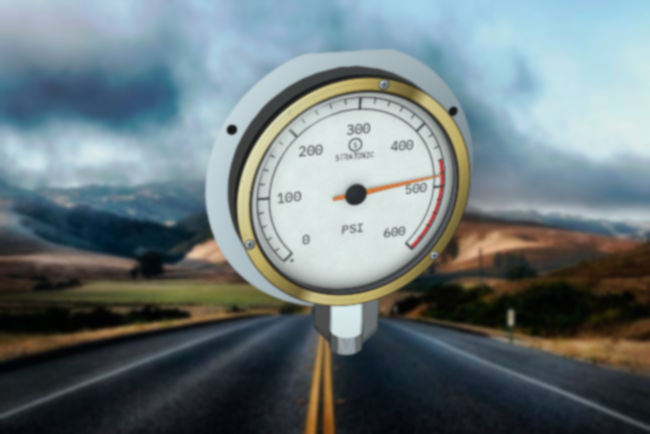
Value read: 480 psi
